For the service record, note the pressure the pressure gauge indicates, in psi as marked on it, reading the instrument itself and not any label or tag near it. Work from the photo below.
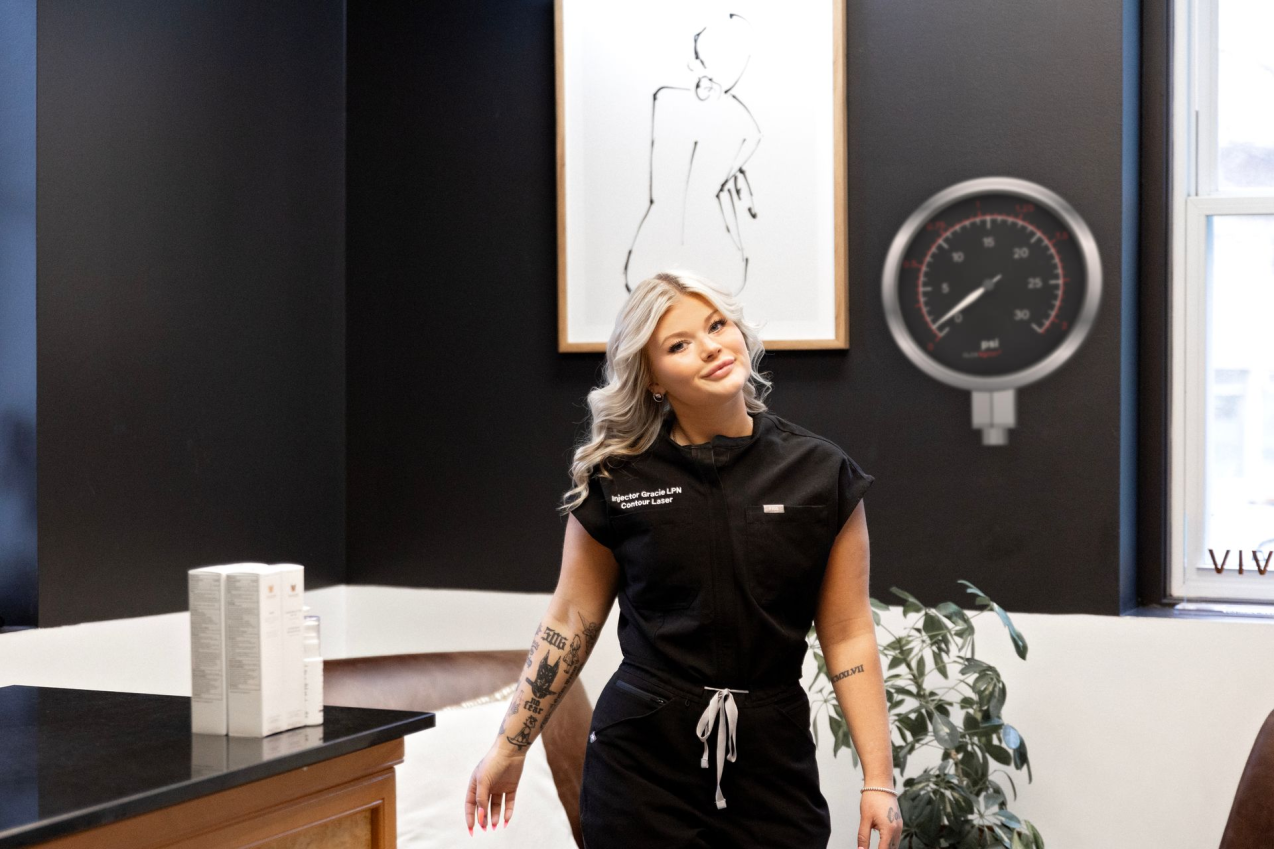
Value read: 1 psi
